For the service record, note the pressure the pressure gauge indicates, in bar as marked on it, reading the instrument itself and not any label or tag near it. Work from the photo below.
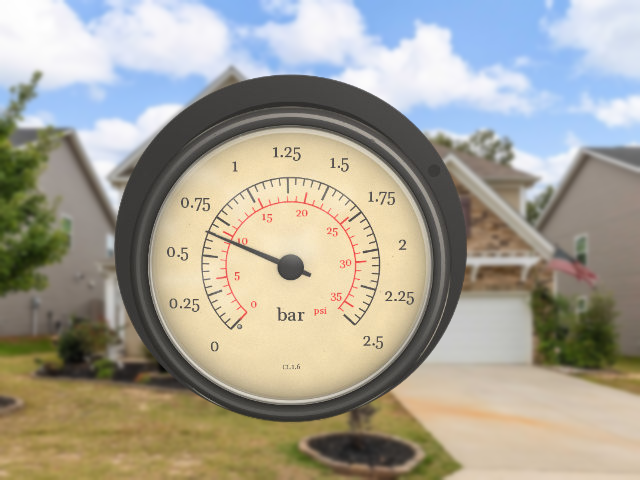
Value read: 0.65 bar
